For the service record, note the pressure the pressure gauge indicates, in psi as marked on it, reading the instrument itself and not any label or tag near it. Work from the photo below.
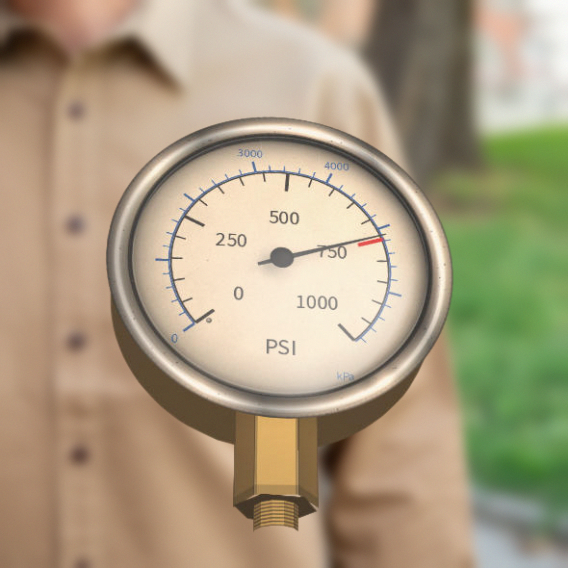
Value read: 750 psi
